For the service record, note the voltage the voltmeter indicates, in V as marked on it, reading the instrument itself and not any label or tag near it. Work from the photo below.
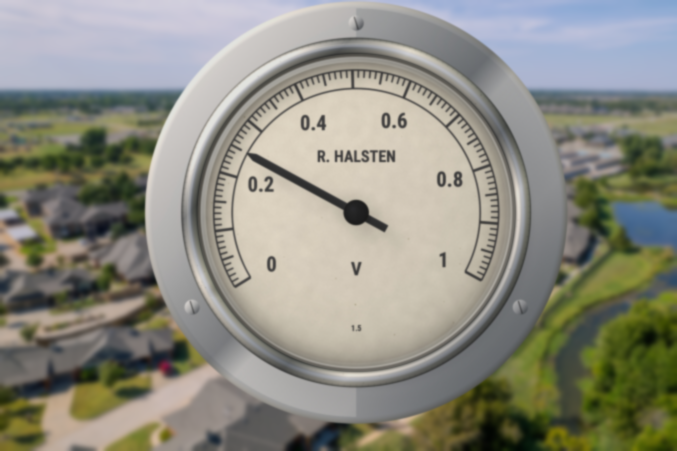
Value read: 0.25 V
